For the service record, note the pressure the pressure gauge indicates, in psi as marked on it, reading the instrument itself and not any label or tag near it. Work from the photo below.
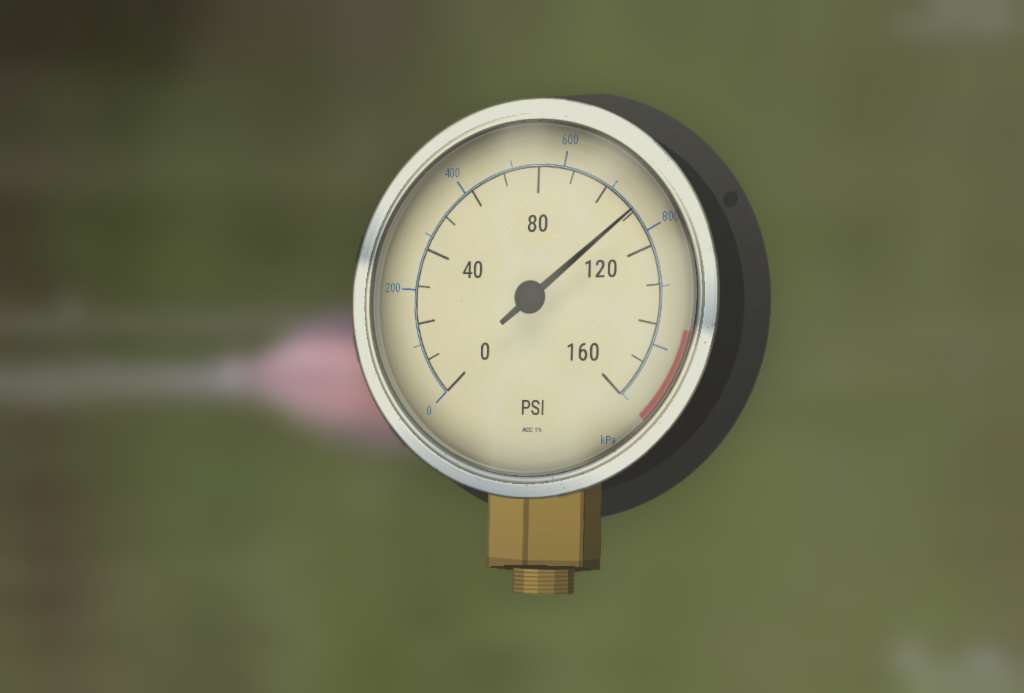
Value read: 110 psi
